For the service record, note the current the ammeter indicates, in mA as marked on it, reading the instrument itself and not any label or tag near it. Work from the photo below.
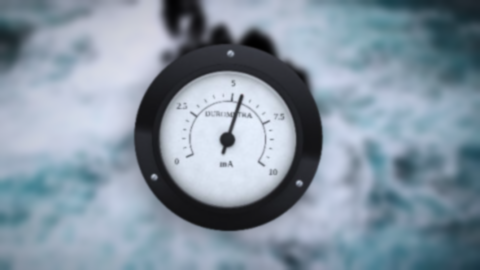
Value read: 5.5 mA
